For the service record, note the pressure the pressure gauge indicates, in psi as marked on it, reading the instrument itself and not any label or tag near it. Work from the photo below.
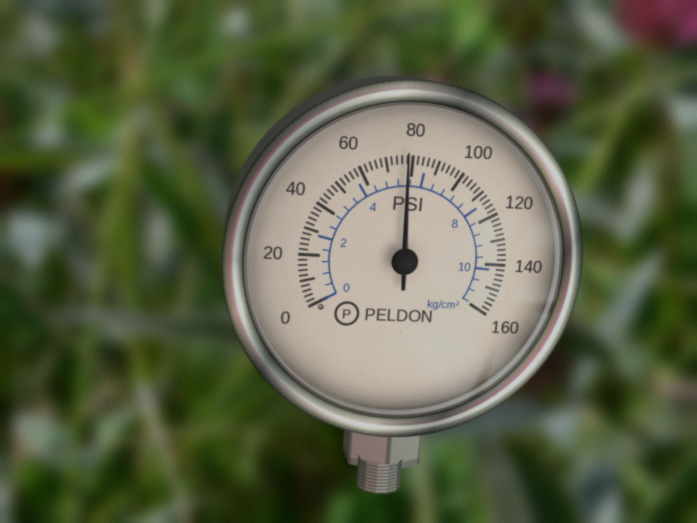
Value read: 78 psi
